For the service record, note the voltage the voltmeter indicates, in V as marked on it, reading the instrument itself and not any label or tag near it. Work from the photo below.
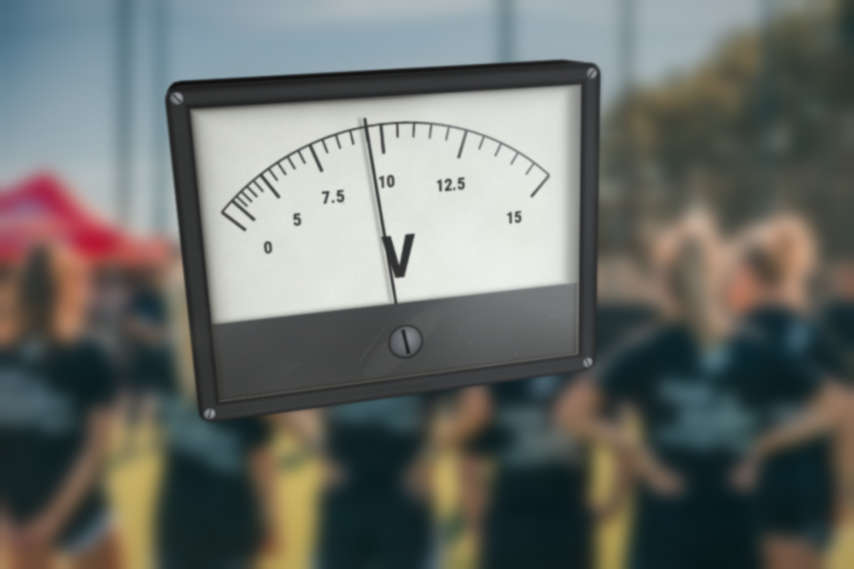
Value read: 9.5 V
